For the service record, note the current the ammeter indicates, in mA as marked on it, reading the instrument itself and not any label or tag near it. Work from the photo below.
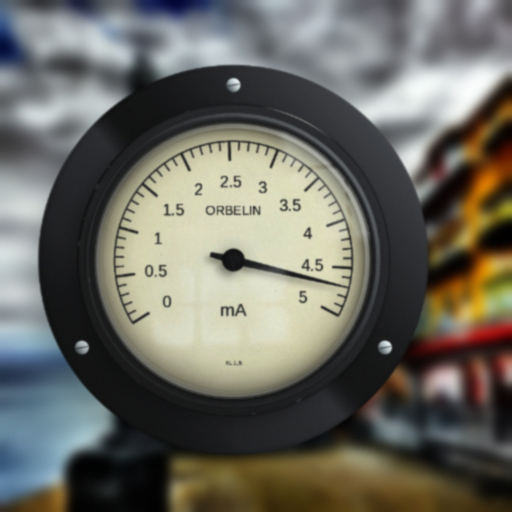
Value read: 4.7 mA
